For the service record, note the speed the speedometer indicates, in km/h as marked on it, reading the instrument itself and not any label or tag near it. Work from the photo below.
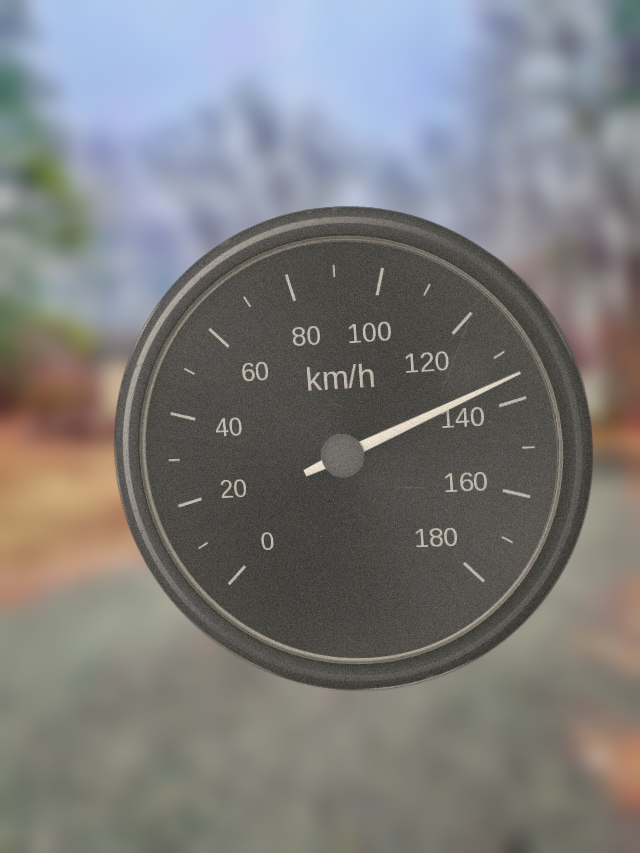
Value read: 135 km/h
